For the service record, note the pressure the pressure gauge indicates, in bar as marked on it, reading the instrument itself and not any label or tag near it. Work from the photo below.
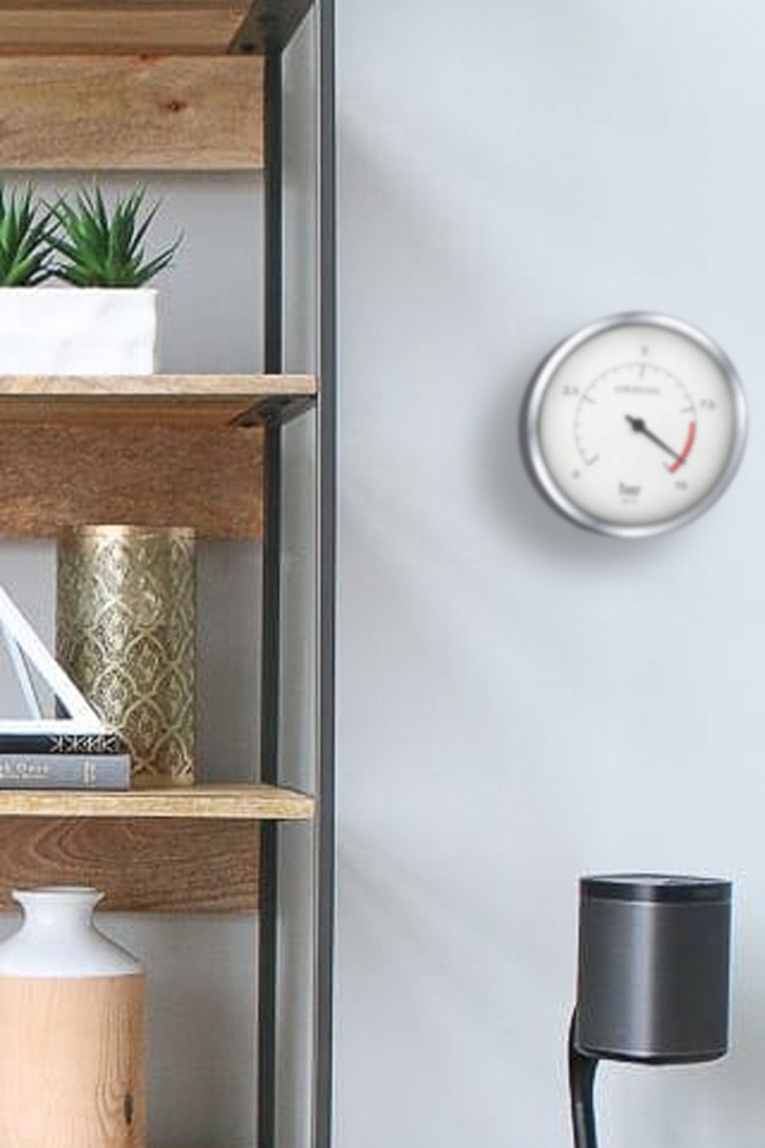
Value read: 9.5 bar
